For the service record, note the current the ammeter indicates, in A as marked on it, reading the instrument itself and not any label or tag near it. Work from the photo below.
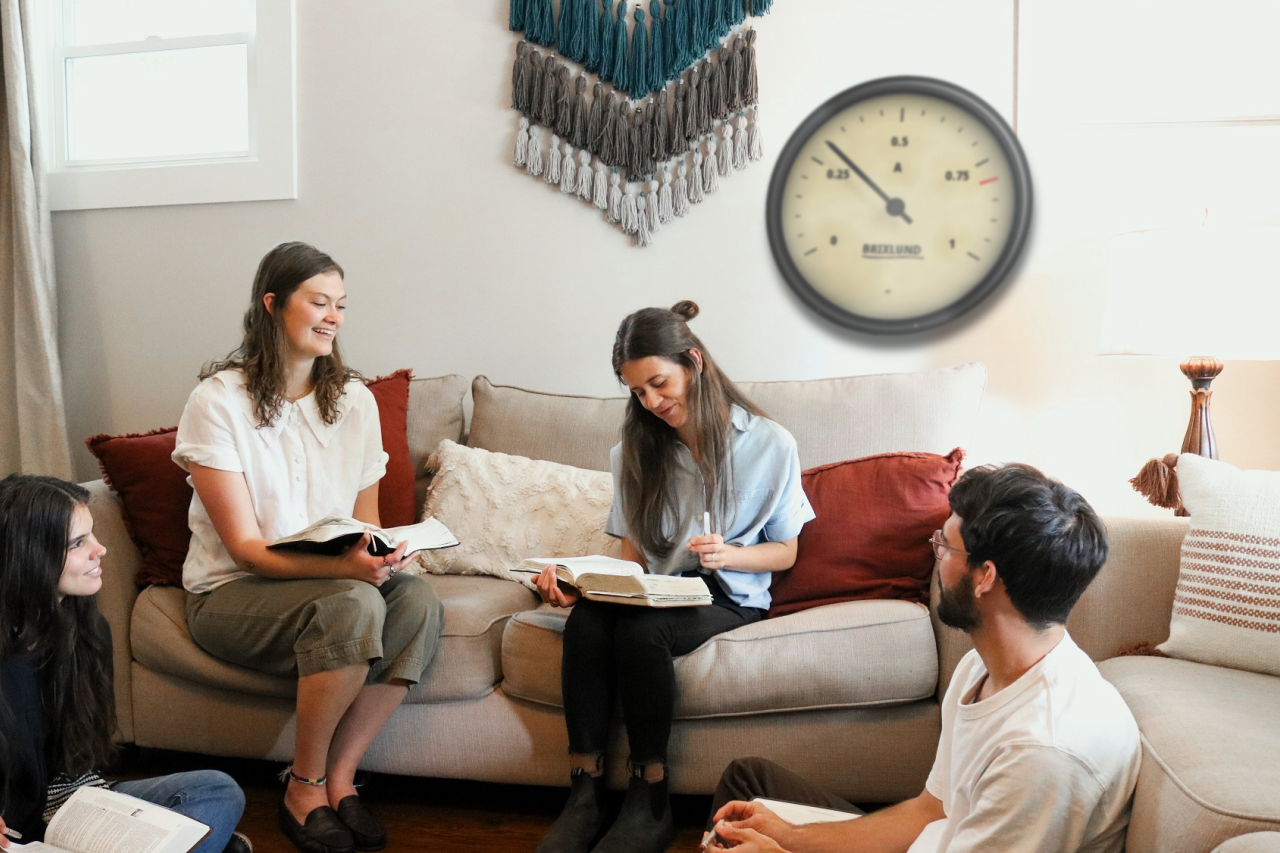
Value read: 0.3 A
